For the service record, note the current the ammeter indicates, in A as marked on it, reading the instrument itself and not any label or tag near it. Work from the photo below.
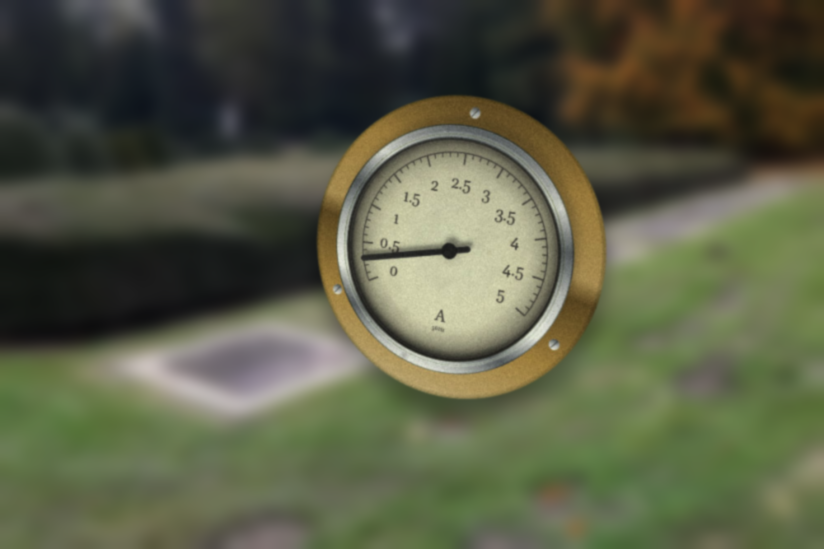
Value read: 0.3 A
